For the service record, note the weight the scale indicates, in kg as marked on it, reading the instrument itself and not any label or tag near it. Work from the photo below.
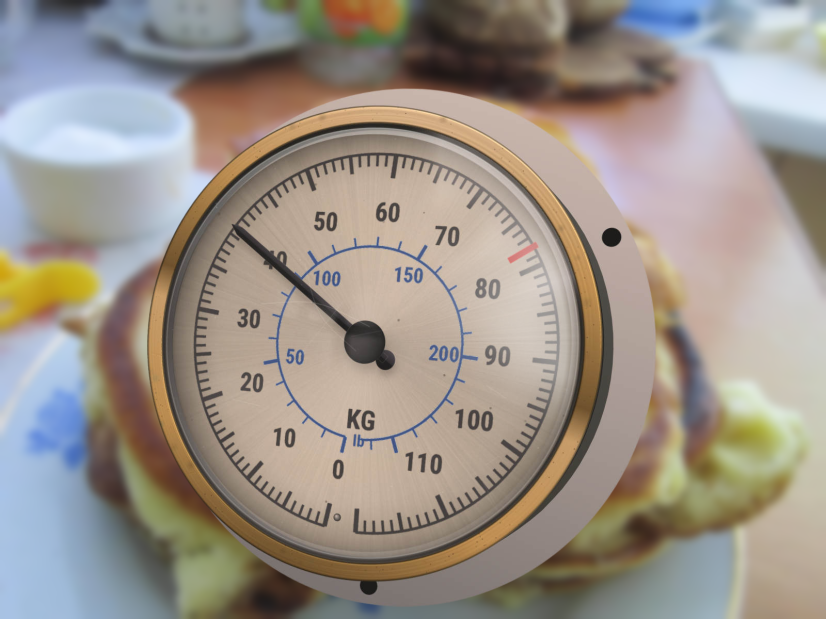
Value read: 40 kg
